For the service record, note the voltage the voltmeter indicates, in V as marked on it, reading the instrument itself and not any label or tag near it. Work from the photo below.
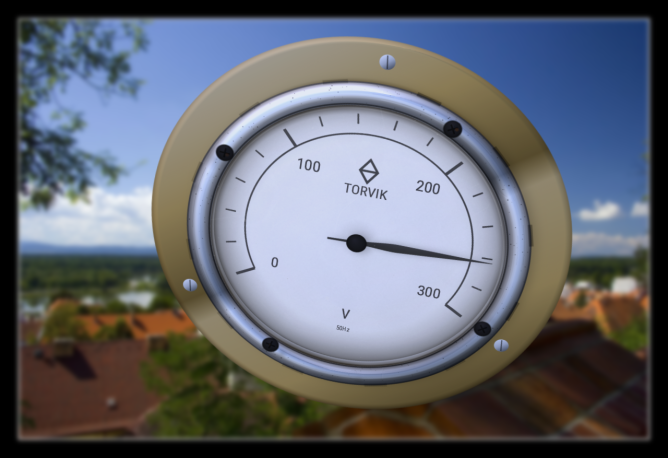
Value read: 260 V
